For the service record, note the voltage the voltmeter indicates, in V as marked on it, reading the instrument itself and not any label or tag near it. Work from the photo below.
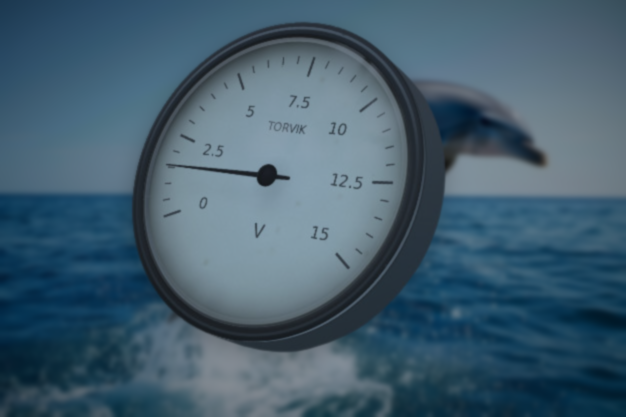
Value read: 1.5 V
